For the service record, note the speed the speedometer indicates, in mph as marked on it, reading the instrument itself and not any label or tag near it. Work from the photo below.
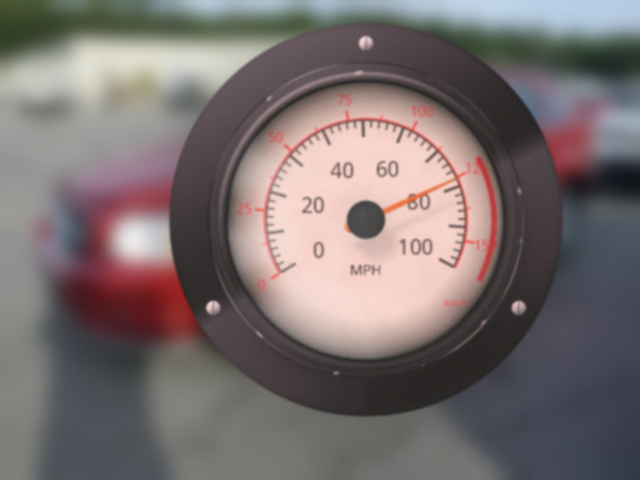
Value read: 78 mph
